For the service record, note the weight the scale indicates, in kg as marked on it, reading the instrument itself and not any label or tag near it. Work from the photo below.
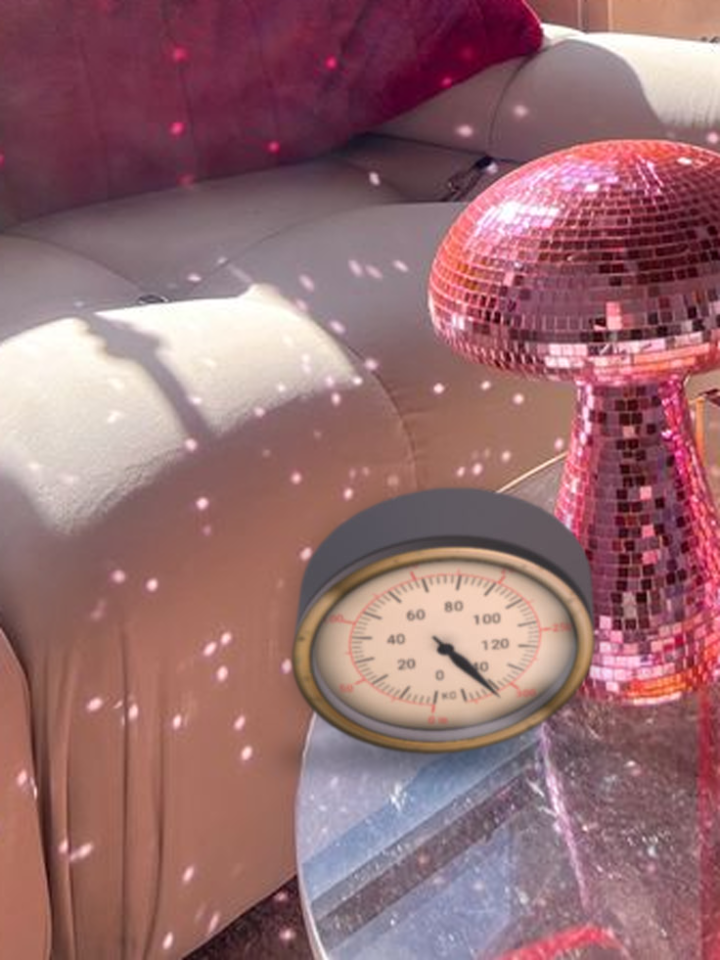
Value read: 140 kg
